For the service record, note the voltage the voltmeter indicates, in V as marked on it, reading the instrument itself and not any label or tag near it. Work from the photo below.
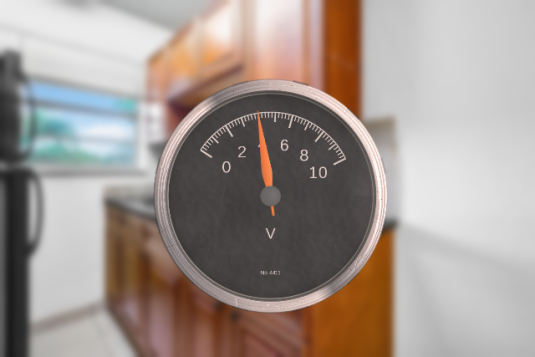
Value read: 4 V
